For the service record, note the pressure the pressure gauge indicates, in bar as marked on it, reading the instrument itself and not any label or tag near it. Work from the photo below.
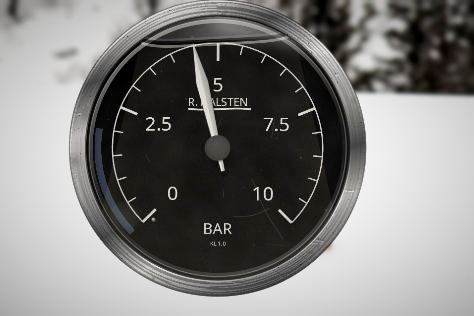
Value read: 4.5 bar
